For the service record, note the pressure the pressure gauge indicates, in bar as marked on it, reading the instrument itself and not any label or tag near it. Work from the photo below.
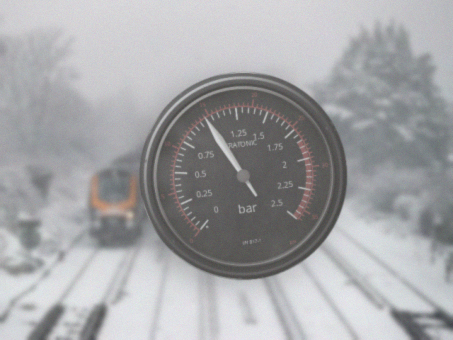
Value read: 1 bar
